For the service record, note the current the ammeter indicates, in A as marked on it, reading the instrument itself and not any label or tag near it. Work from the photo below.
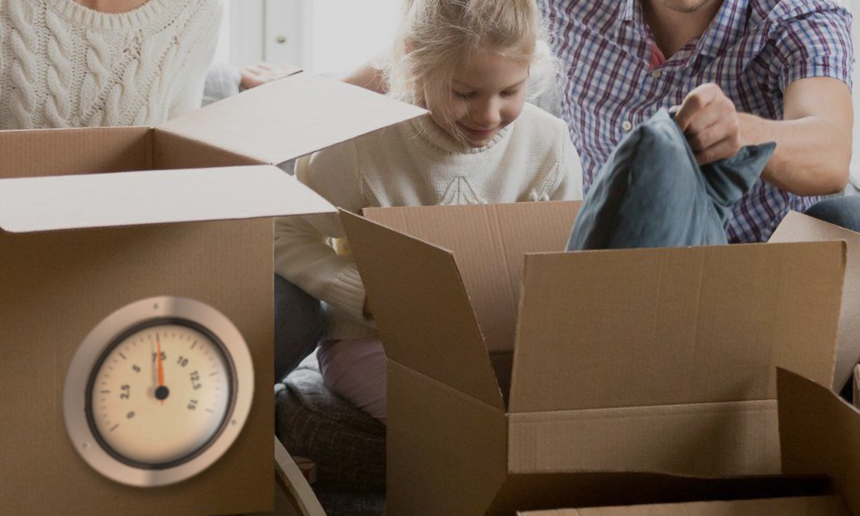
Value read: 7.5 A
